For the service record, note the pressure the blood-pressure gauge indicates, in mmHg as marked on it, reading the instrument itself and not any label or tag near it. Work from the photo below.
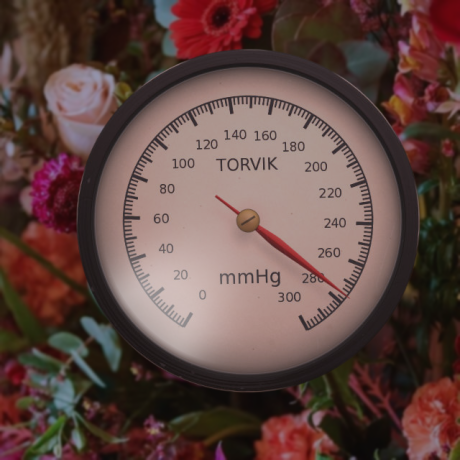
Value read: 276 mmHg
